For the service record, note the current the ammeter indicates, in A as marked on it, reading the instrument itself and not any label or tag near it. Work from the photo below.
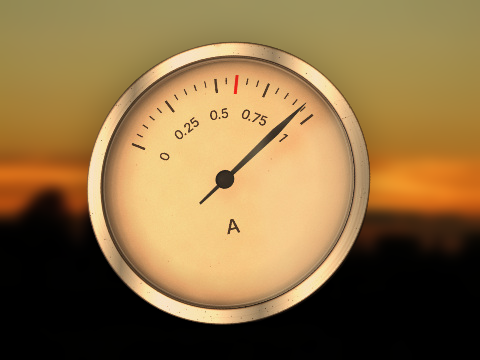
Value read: 0.95 A
